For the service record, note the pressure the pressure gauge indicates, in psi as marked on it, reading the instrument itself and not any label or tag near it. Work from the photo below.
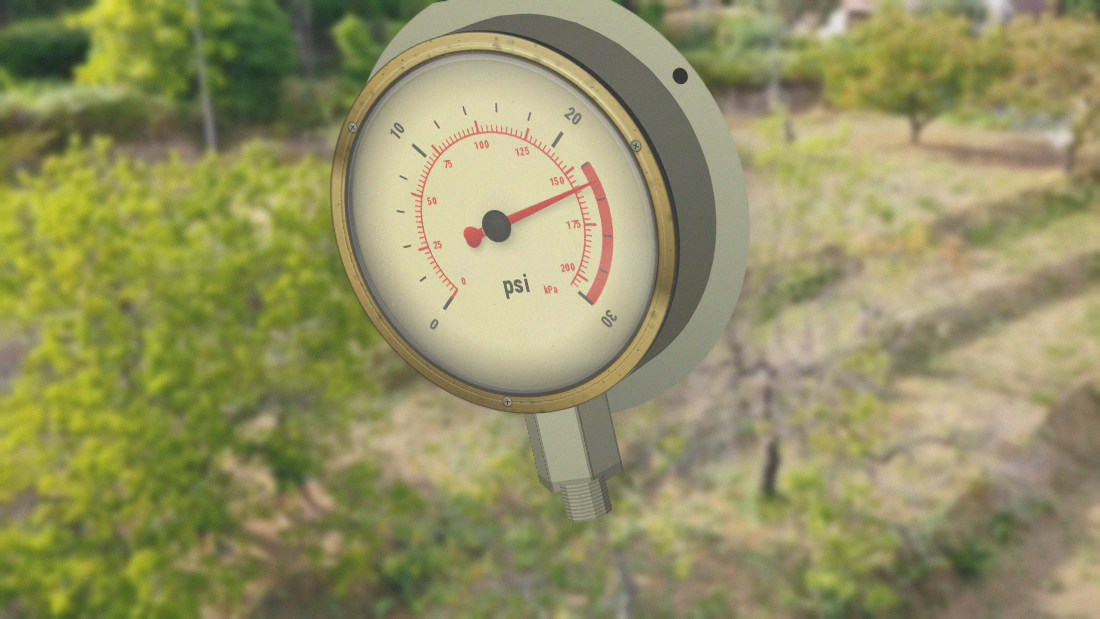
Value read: 23 psi
